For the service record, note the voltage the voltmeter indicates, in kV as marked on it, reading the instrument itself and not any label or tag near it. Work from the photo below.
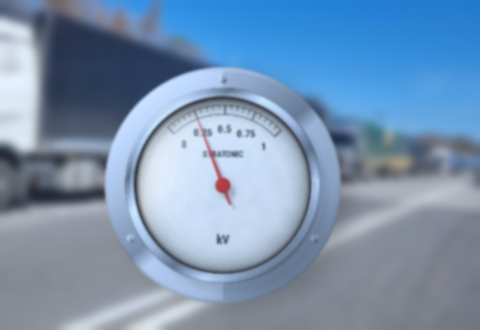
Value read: 0.25 kV
